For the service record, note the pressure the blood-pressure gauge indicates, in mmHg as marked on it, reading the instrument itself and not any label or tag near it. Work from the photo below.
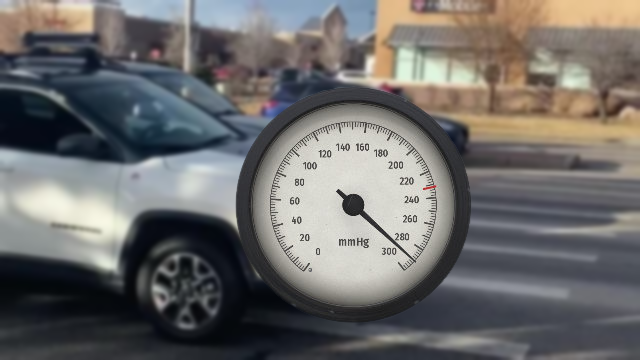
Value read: 290 mmHg
